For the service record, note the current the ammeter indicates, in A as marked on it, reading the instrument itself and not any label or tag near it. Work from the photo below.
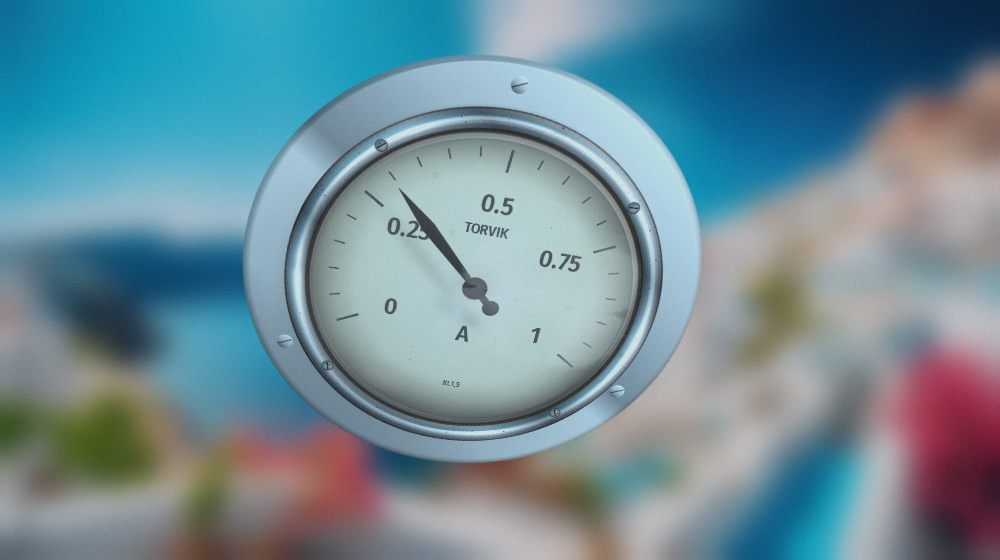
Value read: 0.3 A
